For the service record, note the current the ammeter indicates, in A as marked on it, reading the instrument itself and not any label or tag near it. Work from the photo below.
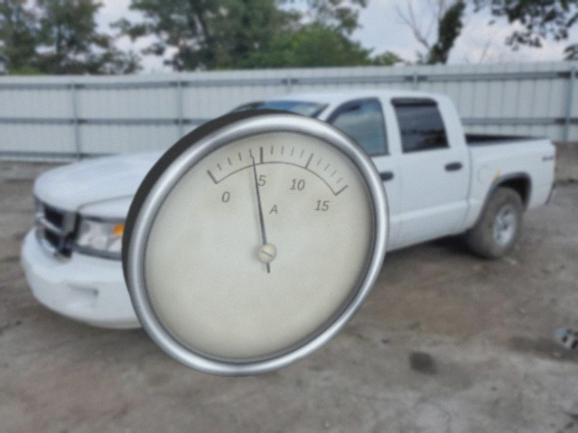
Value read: 4 A
